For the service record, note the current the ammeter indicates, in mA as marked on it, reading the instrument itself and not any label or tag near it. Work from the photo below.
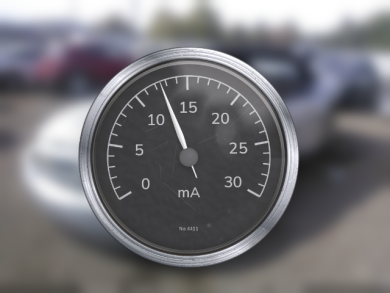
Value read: 12.5 mA
